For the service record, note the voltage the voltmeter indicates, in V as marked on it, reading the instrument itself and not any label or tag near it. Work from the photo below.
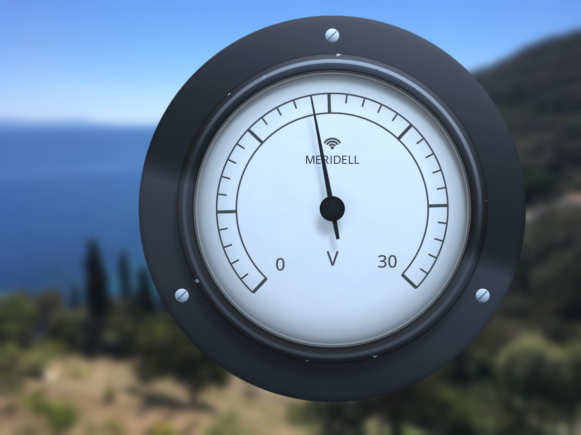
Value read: 14 V
